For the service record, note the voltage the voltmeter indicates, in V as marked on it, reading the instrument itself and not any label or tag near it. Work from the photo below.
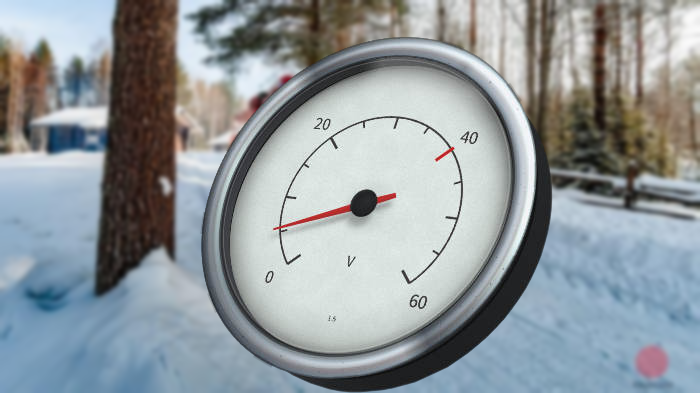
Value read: 5 V
